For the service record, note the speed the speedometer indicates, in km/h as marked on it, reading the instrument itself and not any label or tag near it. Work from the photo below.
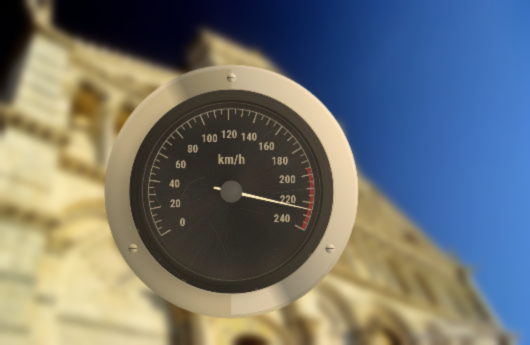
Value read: 225 km/h
